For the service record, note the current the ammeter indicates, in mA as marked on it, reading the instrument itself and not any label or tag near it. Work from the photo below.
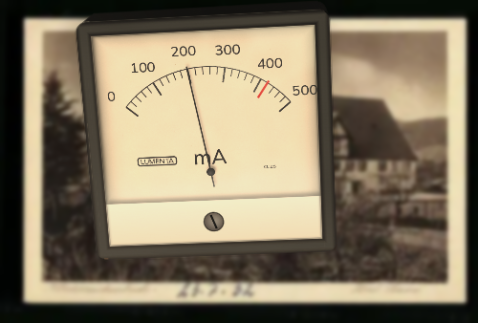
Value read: 200 mA
